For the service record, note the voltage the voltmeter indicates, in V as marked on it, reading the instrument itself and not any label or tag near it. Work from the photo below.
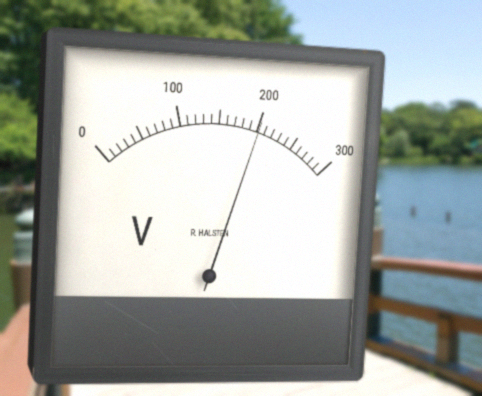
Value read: 200 V
